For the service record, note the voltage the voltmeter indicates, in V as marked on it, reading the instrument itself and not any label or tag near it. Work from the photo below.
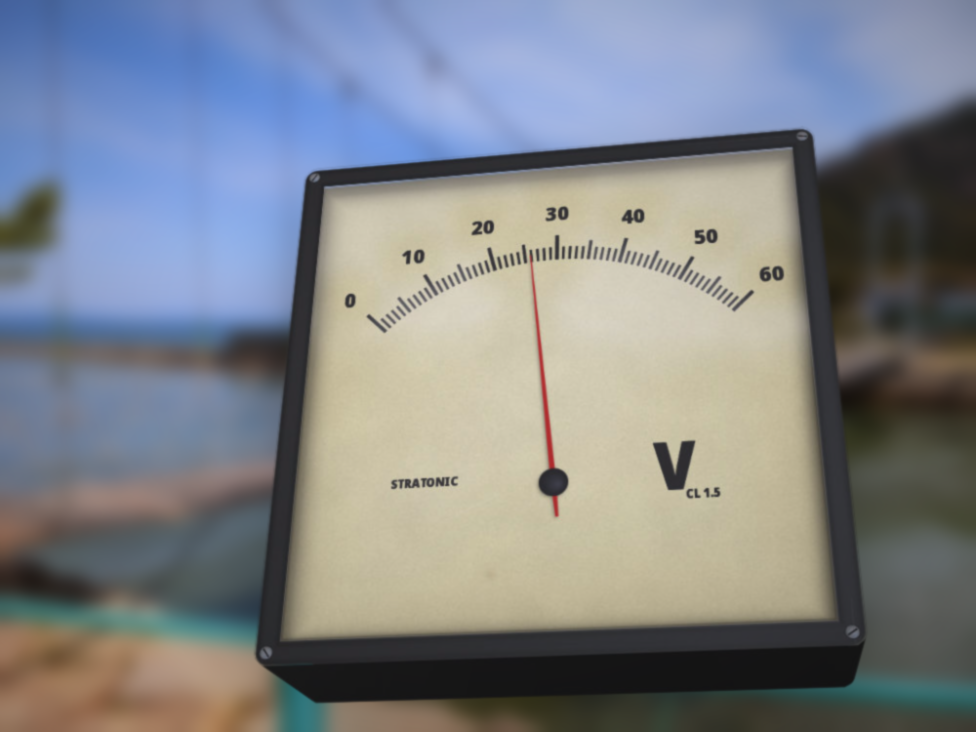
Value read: 26 V
